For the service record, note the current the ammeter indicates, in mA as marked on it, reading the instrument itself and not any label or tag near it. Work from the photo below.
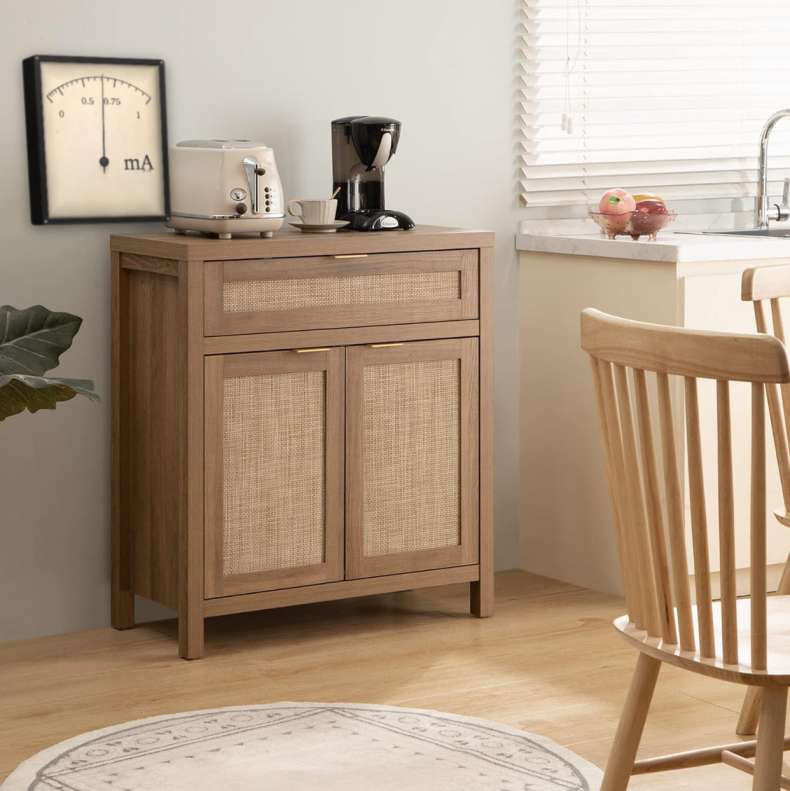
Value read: 0.65 mA
